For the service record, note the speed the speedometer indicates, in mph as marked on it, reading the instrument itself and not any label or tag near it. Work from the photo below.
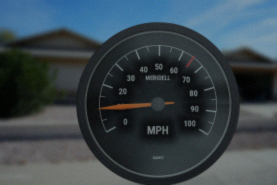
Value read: 10 mph
